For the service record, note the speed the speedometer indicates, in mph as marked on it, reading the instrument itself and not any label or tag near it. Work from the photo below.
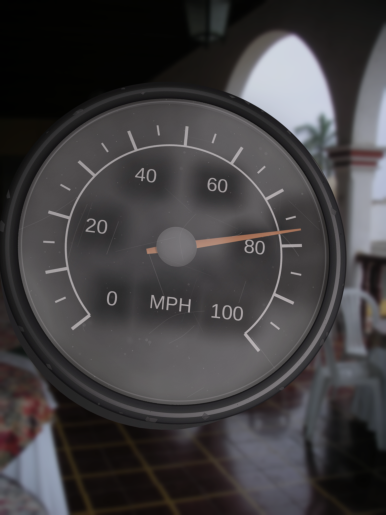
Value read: 77.5 mph
